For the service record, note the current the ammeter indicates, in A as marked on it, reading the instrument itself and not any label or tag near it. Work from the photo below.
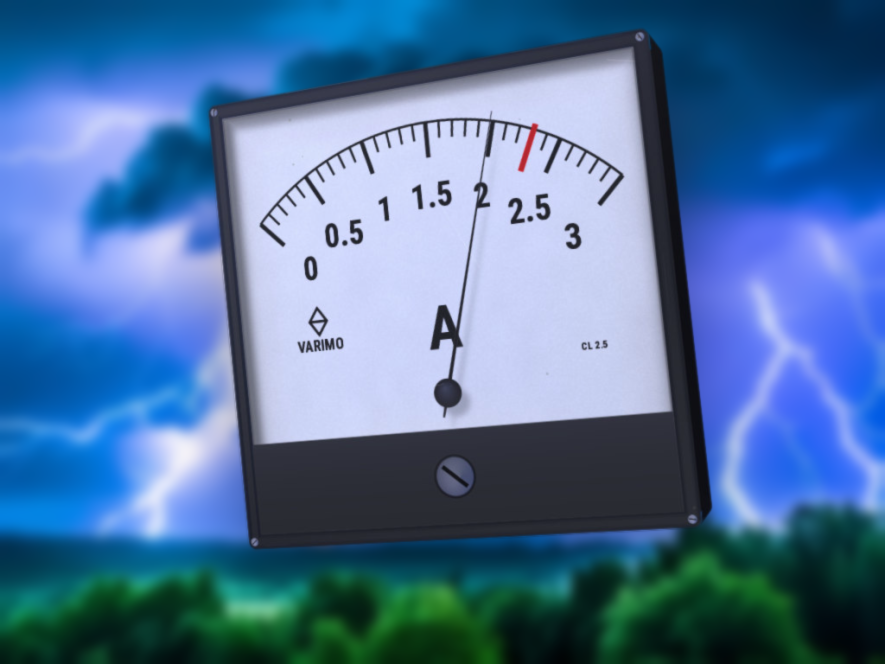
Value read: 2 A
